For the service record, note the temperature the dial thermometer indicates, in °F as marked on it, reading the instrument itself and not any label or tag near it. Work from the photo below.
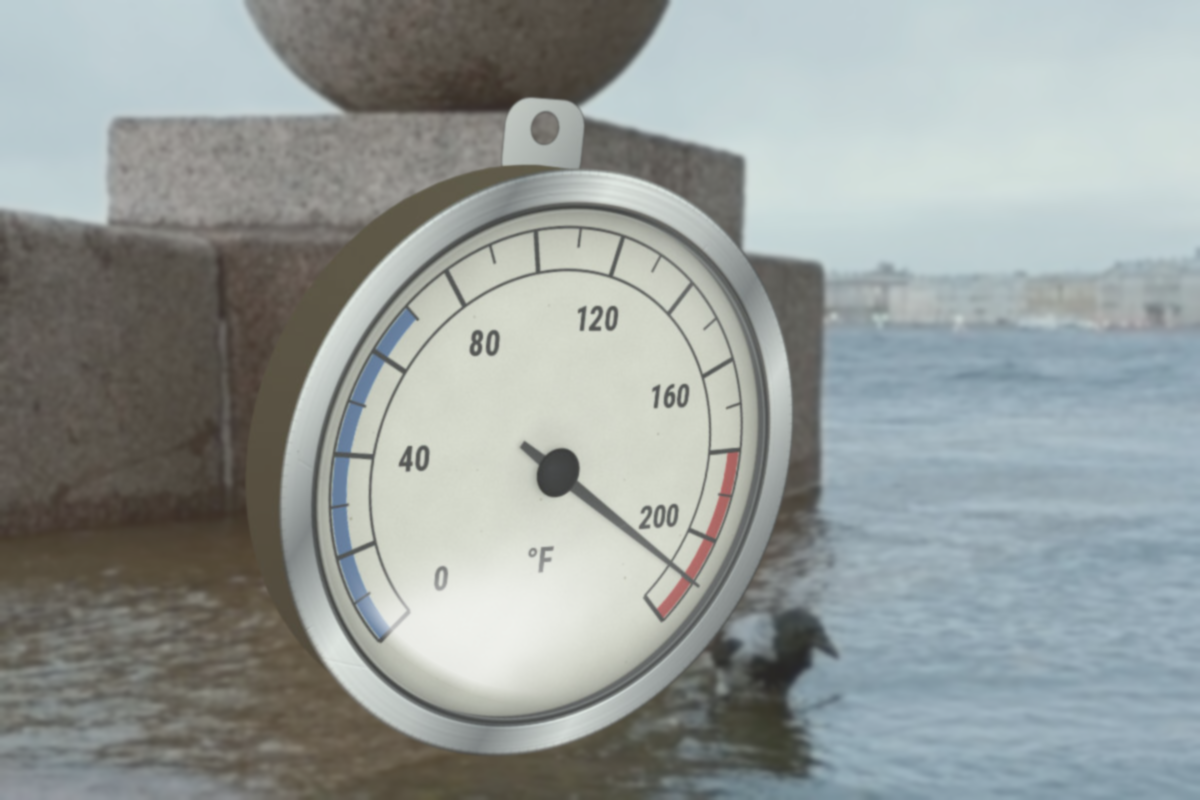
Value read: 210 °F
